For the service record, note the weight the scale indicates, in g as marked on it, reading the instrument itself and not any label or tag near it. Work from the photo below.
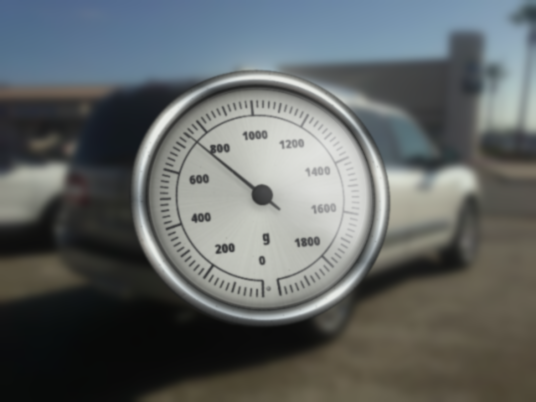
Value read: 740 g
